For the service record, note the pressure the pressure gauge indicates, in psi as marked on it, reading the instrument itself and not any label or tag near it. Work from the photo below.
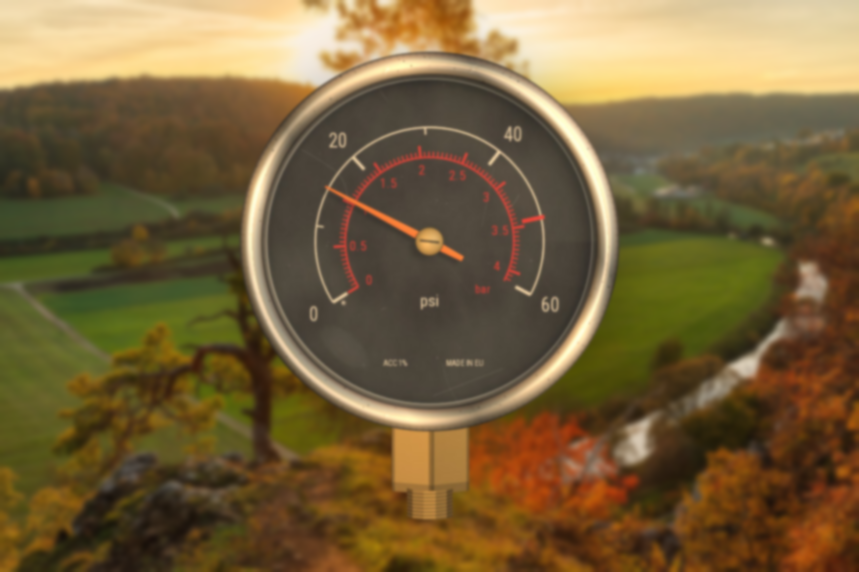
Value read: 15 psi
